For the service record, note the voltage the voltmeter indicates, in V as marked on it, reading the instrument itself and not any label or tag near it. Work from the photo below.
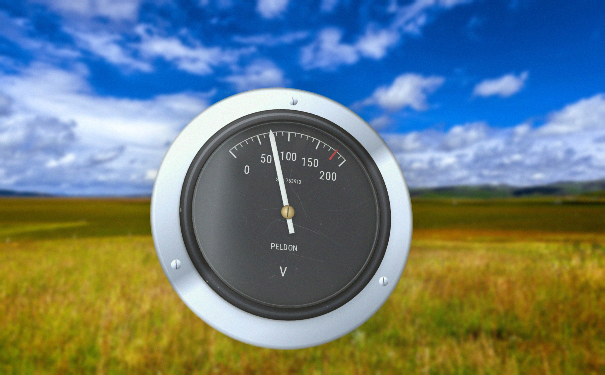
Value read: 70 V
